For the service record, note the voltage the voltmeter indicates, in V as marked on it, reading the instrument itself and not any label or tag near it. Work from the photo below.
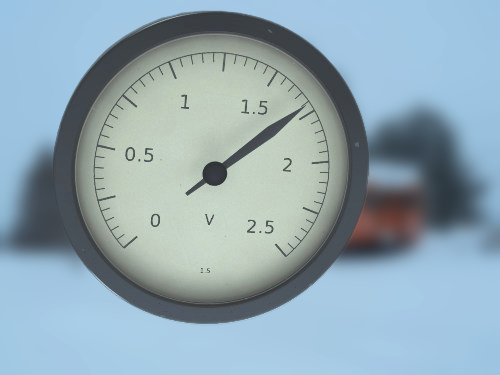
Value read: 1.7 V
